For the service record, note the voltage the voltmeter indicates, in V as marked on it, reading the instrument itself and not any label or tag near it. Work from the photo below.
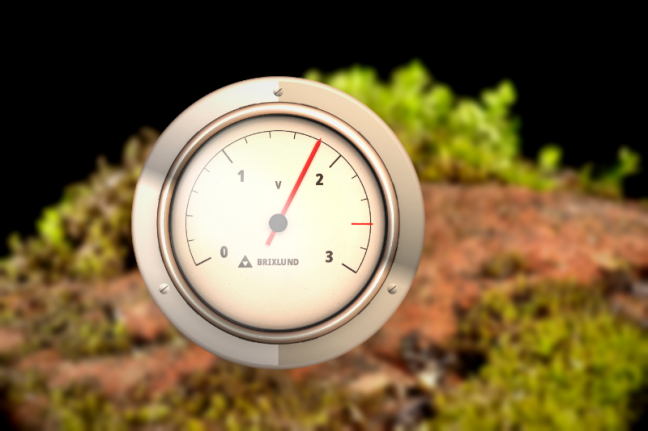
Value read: 1.8 V
